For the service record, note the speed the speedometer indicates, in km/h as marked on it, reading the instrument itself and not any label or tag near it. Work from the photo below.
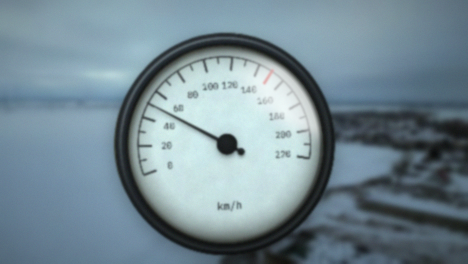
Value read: 50 km/h
